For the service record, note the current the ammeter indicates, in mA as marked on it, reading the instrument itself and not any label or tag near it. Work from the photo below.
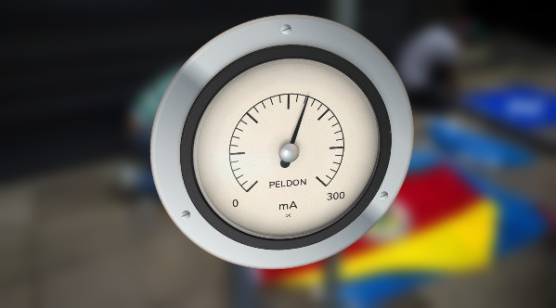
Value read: 170 mA
